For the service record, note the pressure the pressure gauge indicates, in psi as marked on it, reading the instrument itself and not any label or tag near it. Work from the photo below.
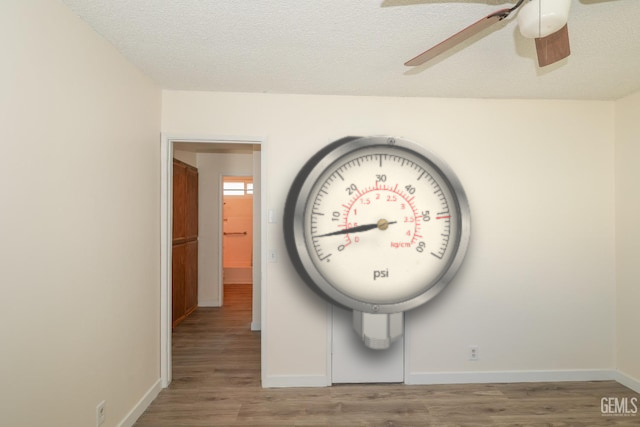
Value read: 5 psi
